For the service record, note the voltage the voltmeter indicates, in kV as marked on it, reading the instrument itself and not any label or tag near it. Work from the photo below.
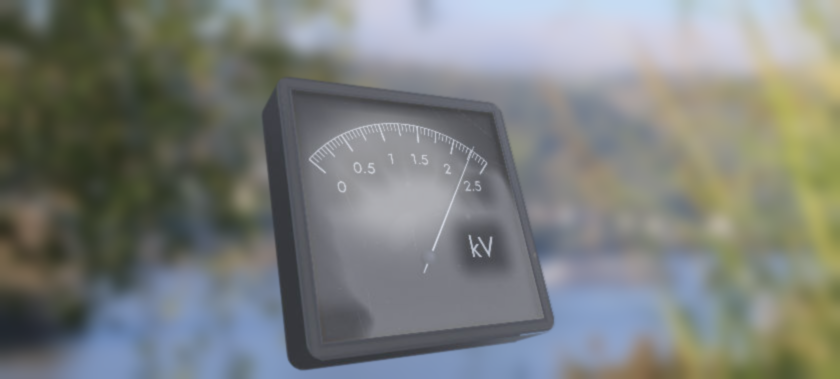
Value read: 2.25 kV
